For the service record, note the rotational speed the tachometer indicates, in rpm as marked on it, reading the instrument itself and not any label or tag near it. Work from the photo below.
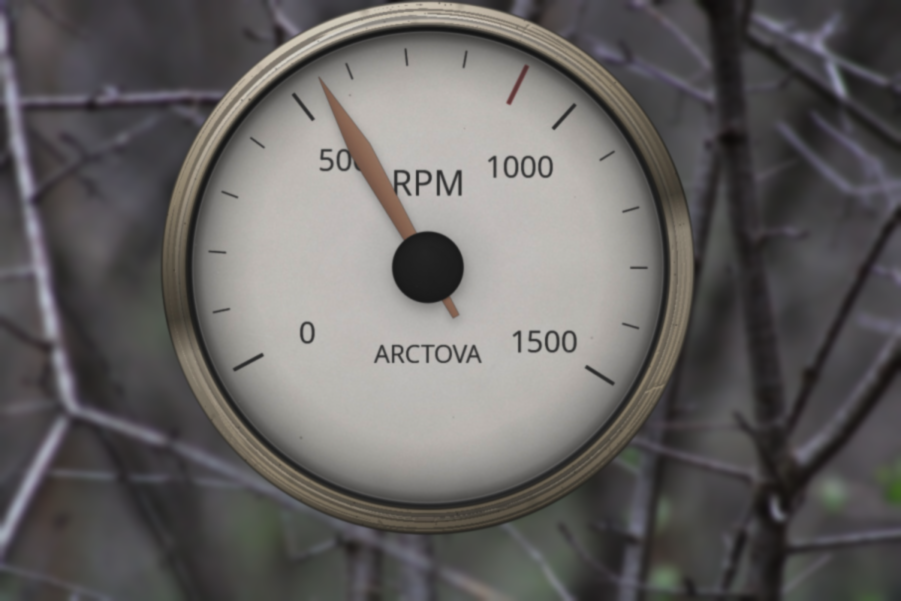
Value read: 550 rpm
